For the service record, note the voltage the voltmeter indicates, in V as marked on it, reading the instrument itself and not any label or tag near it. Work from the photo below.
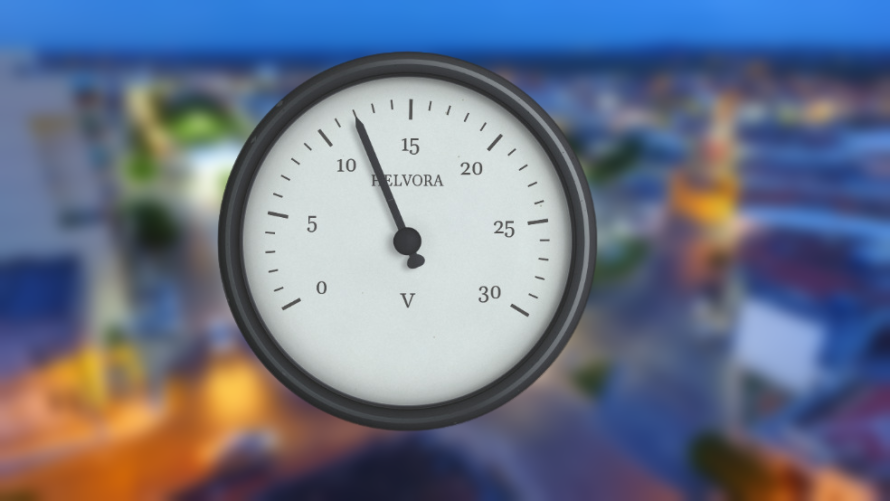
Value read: 12 V
